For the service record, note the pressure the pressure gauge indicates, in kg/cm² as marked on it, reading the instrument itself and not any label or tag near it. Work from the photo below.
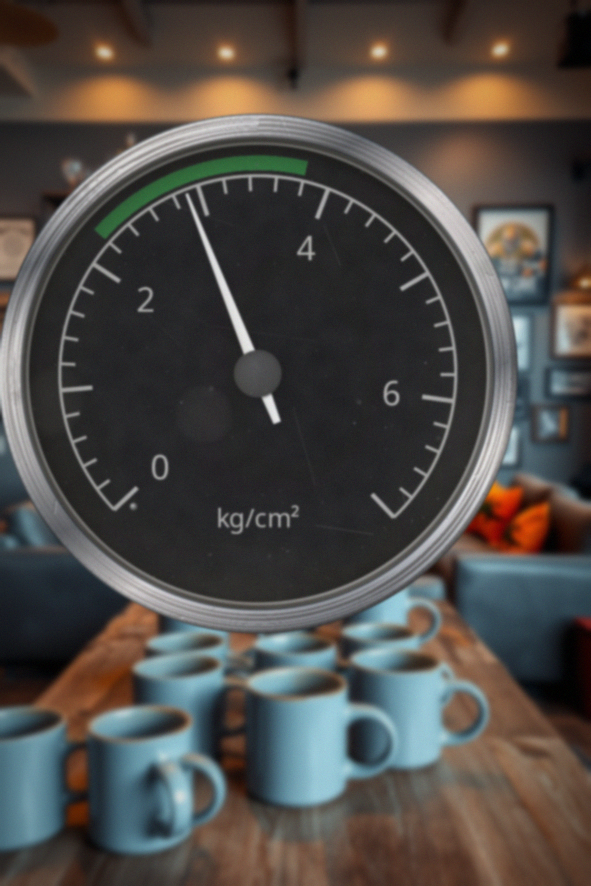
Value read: 2.9 kg/cm²
